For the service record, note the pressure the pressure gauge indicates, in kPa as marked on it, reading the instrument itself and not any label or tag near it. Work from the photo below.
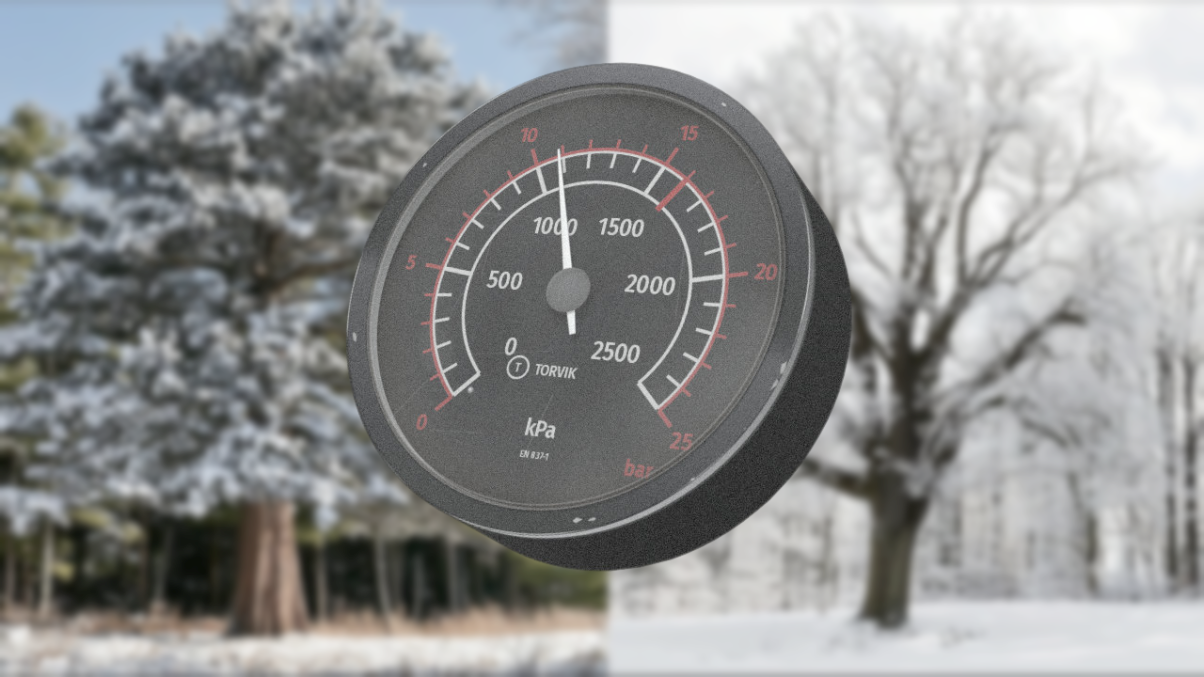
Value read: 1100 kPa
